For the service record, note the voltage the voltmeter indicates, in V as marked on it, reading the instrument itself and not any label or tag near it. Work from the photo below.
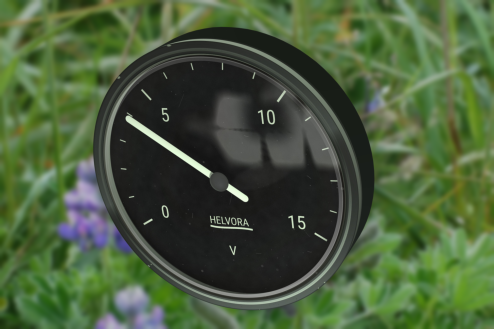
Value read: 4 V
